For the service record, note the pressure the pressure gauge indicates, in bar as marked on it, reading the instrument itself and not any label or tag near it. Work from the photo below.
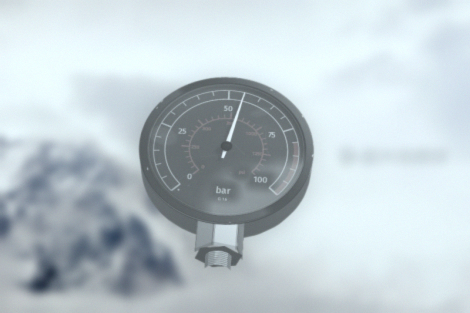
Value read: 55 bar
